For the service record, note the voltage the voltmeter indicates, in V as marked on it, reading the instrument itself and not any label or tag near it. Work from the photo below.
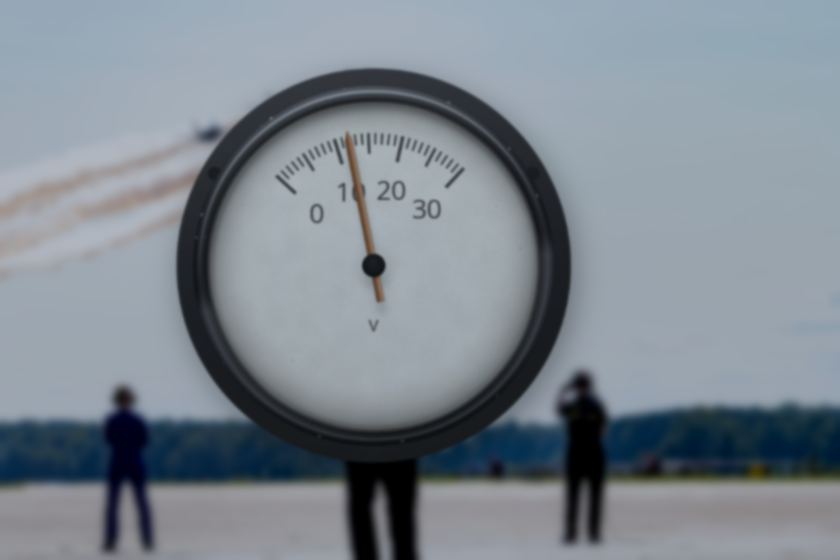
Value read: 12 V
